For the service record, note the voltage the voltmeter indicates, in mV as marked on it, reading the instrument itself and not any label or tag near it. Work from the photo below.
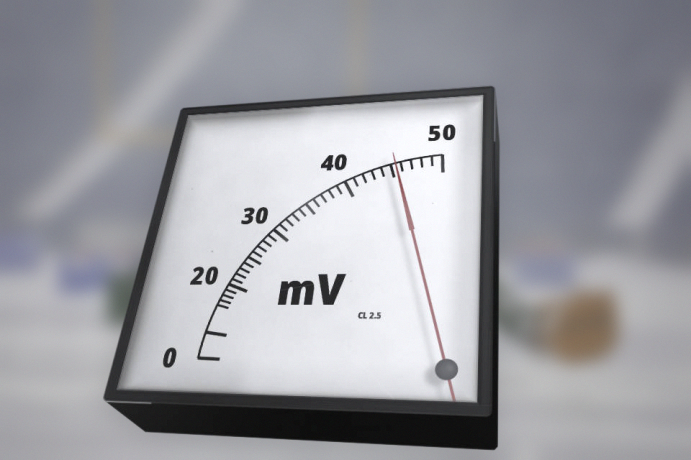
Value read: 45.5 mV
